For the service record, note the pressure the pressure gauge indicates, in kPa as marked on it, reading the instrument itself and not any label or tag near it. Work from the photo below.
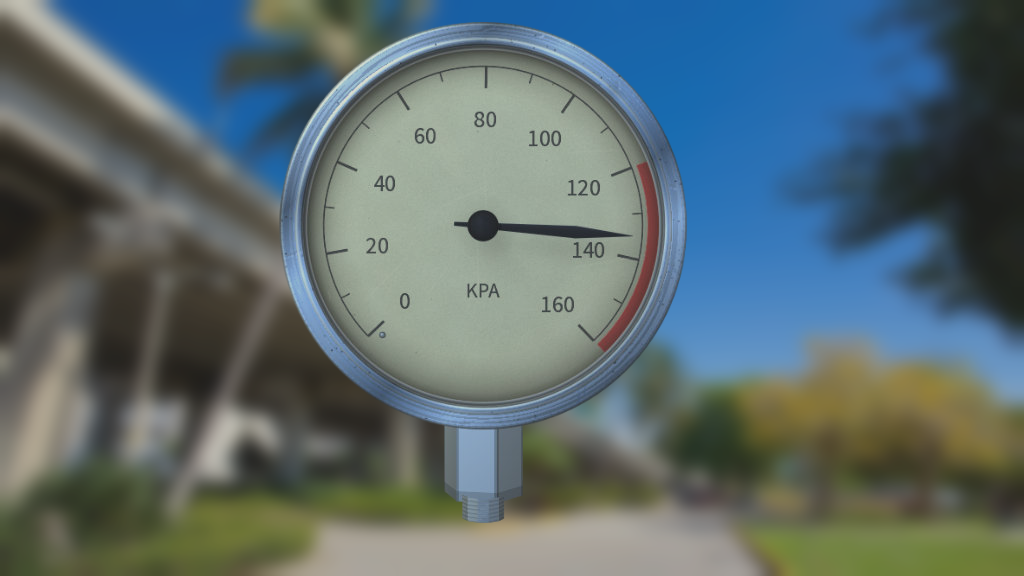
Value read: 135 kPa
